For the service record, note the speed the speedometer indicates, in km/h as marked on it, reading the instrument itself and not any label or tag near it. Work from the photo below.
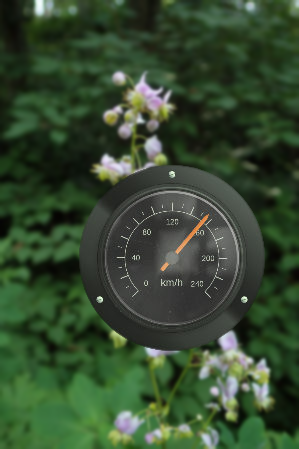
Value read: 155 km/h
